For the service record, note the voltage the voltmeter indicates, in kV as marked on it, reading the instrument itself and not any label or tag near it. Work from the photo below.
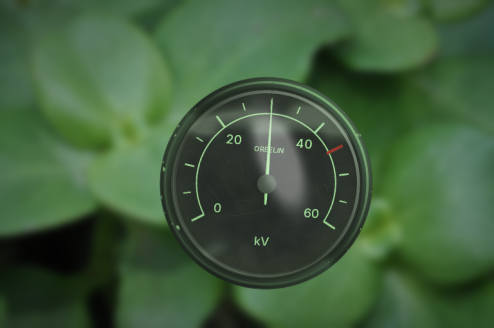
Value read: 30 kV
